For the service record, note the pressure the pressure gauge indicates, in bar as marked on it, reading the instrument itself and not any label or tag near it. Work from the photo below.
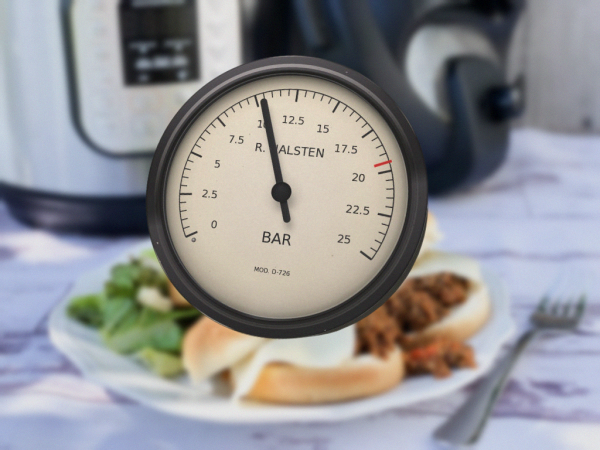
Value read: 10.5 bar
